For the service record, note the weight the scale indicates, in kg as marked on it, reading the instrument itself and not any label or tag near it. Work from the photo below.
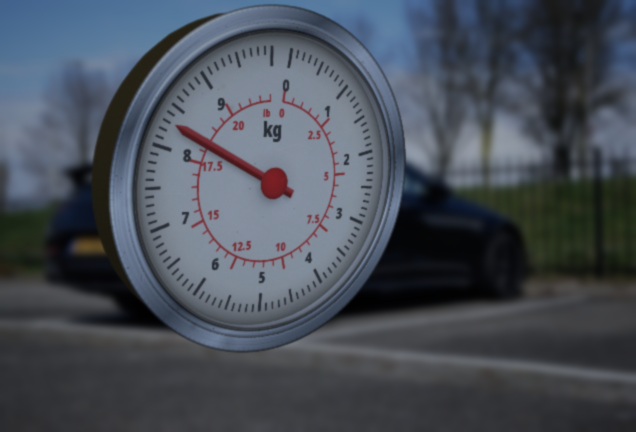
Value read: 8.3 kg
